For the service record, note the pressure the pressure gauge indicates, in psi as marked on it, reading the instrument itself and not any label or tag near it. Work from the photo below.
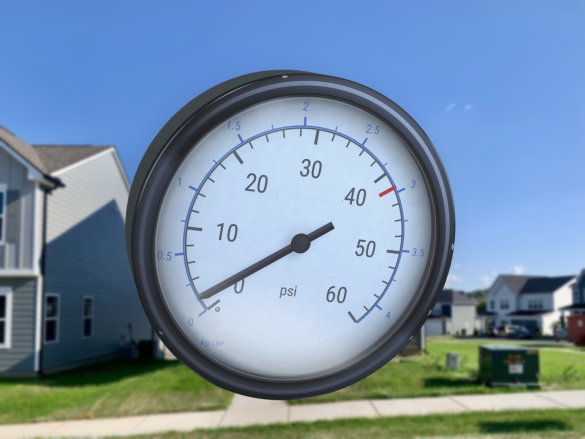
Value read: 2 psi
